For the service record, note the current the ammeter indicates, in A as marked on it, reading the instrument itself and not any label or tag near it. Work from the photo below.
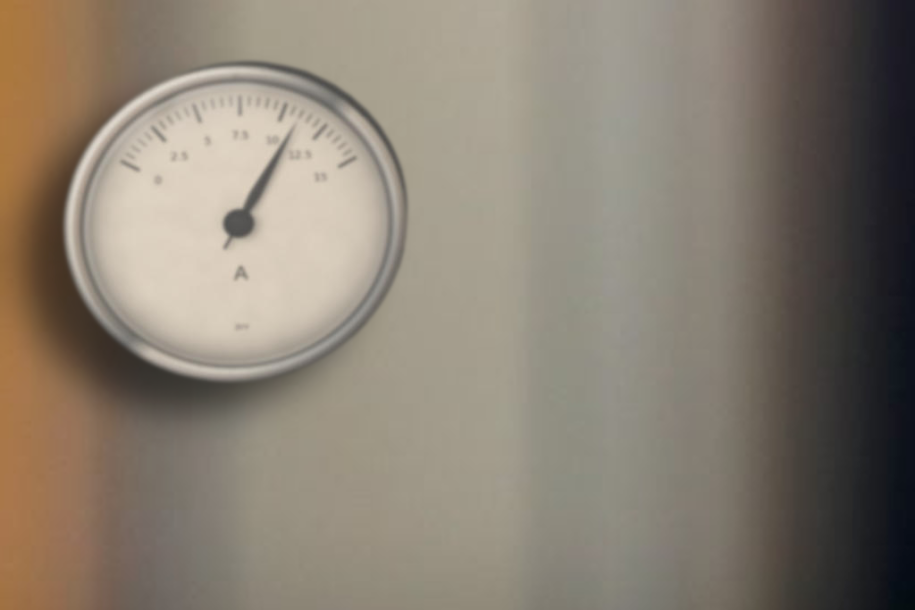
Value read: 11 A
